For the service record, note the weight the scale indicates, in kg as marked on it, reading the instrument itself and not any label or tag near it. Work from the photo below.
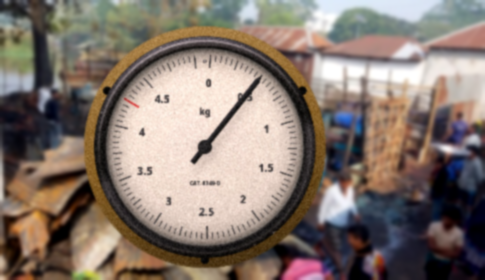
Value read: 0.5 kg
